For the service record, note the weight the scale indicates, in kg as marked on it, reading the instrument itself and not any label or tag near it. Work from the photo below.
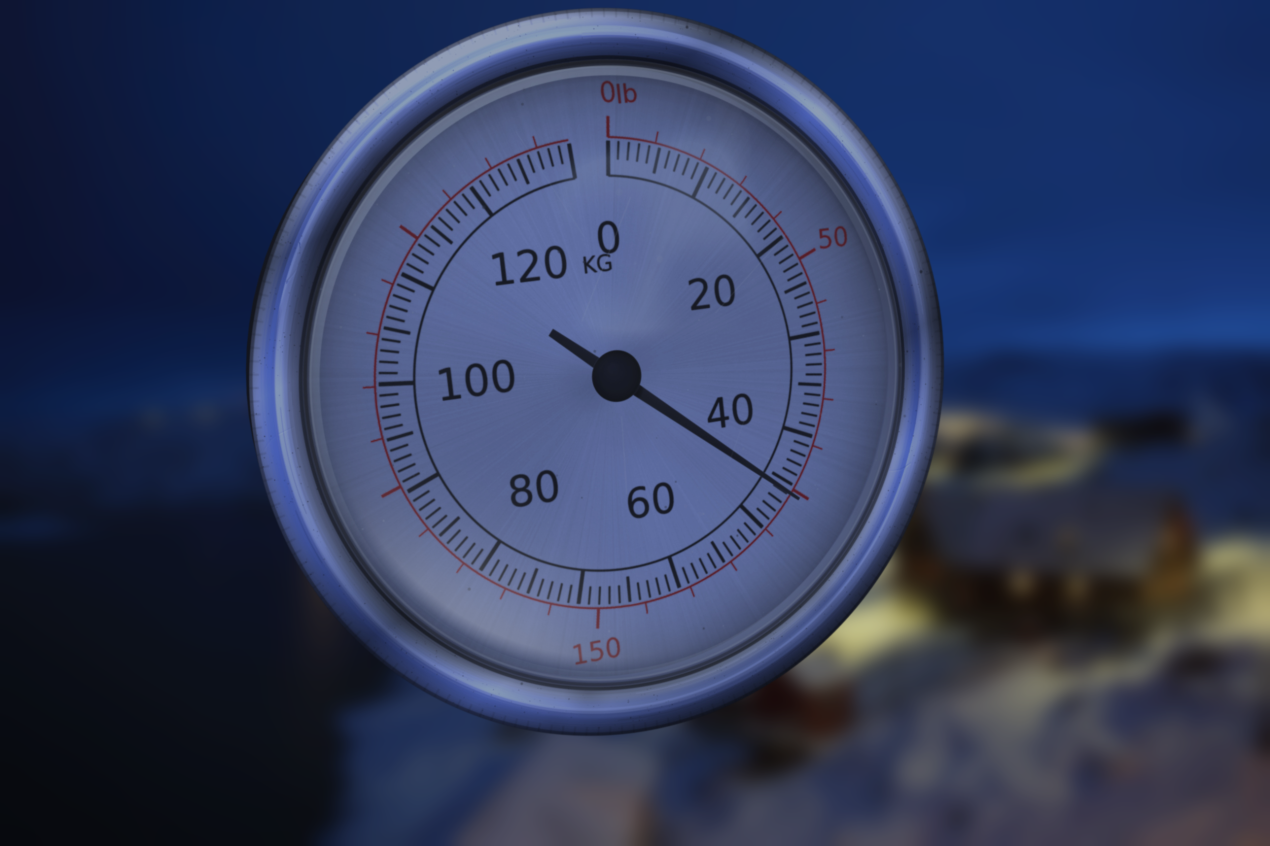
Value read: 46 kg
